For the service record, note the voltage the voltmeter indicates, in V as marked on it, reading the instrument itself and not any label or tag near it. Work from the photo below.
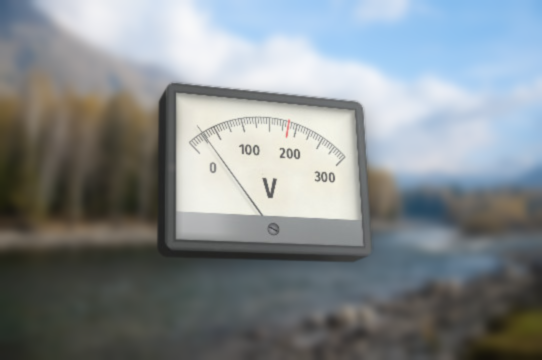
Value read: 25 V
